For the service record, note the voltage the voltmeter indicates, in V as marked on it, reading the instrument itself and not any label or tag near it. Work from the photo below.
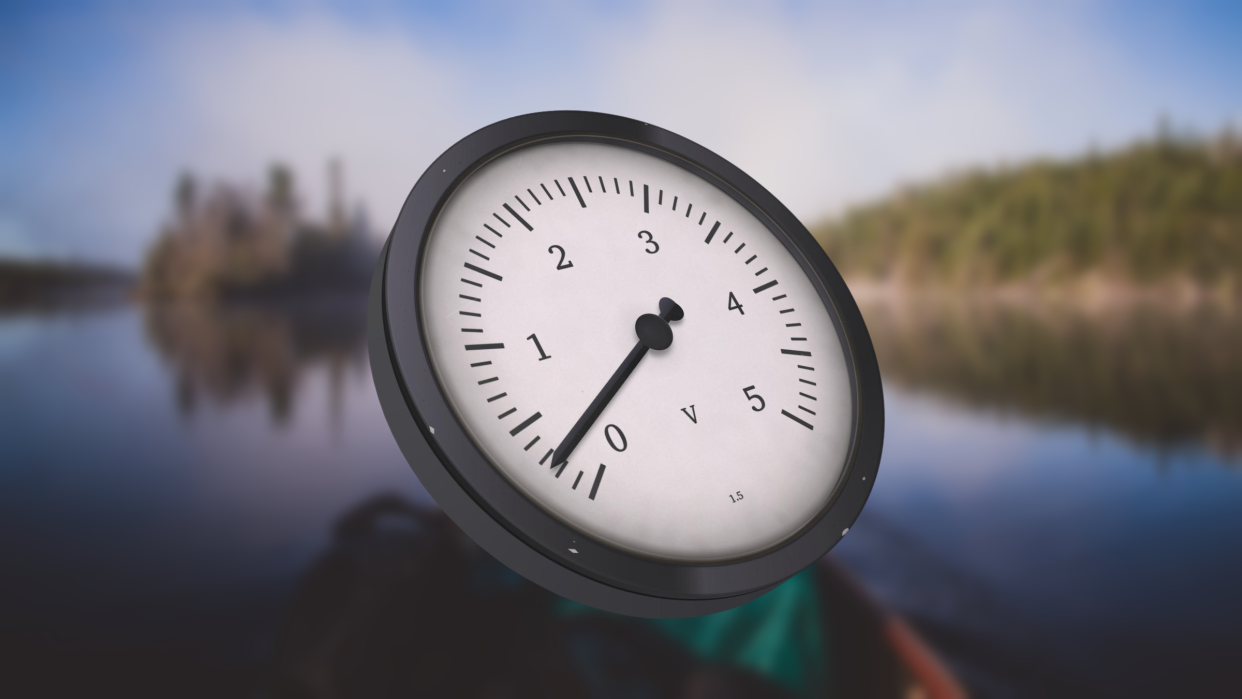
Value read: 0.25 V
